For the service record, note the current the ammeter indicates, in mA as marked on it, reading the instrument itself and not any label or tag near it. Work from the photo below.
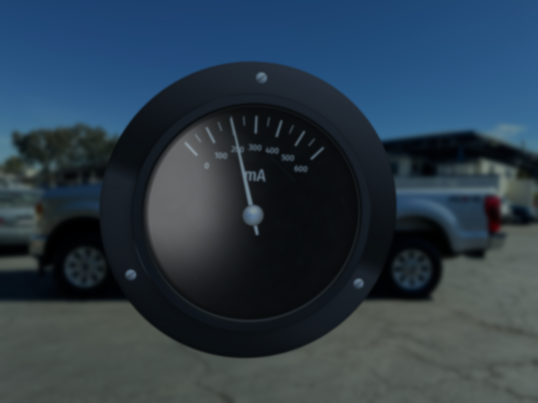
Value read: 200 mA
